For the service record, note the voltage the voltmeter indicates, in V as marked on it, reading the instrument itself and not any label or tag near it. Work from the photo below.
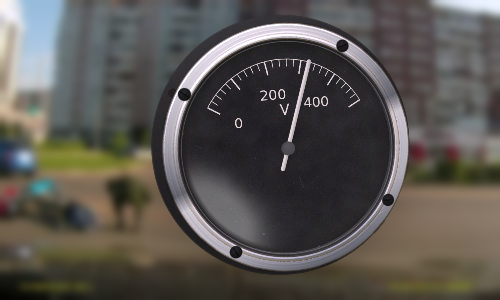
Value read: 320 V
